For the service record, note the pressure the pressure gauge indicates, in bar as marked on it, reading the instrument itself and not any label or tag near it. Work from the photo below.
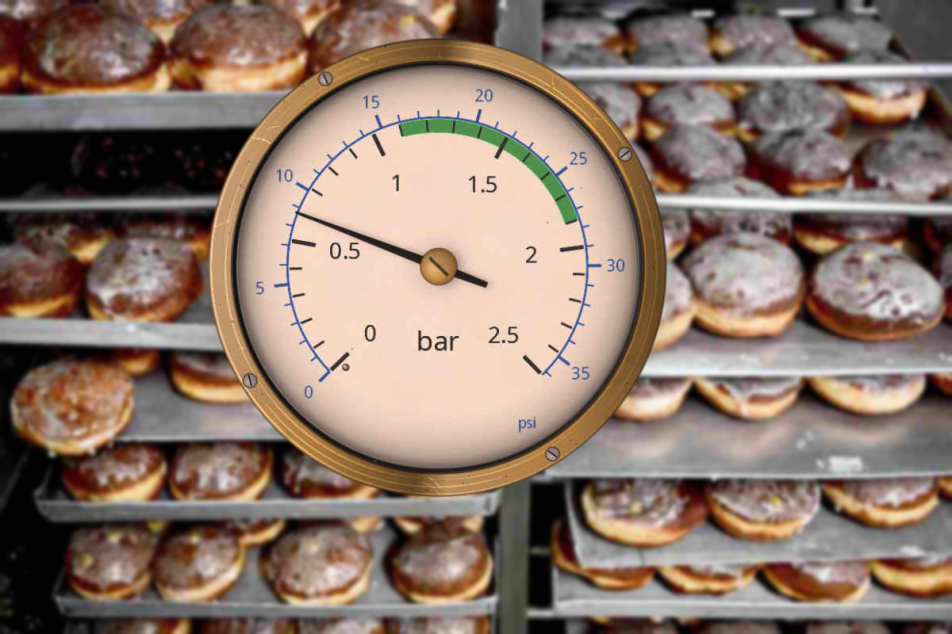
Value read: 0.6 bar
